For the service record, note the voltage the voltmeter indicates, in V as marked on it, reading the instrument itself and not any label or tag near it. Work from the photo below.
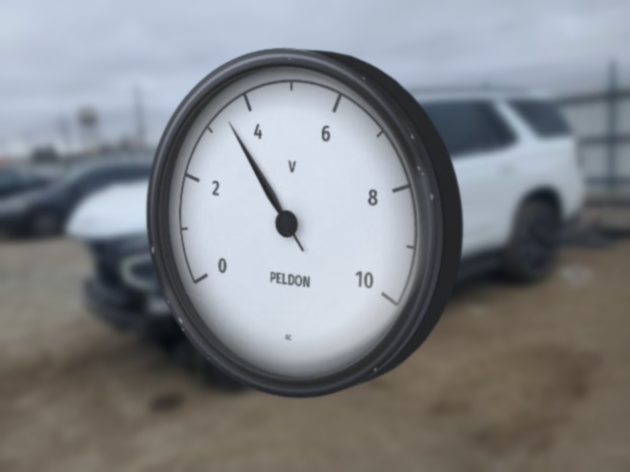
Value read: 3.5 V
